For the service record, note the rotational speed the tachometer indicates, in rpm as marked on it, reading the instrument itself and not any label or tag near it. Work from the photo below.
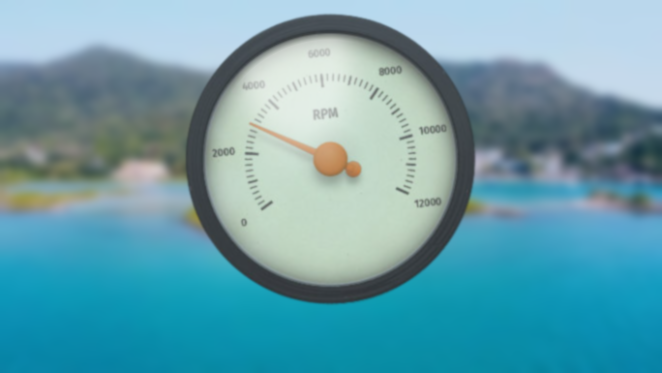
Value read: 3000 rpm
